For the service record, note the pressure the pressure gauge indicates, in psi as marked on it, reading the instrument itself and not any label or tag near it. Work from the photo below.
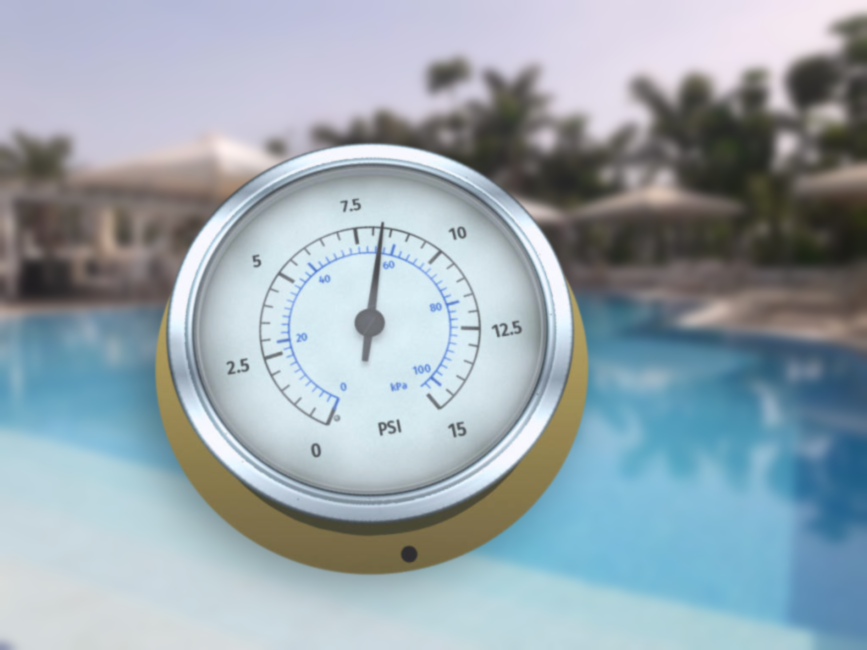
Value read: 8.25 psi
